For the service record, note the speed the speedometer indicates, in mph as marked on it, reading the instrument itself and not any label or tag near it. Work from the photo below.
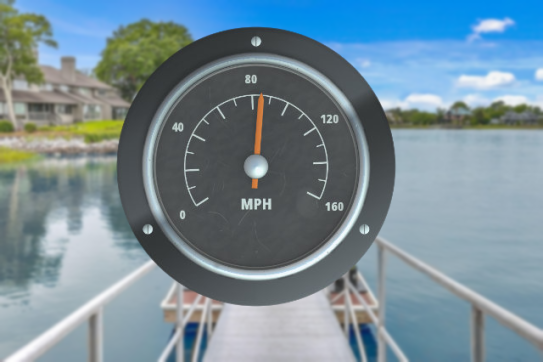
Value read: 85 mph
